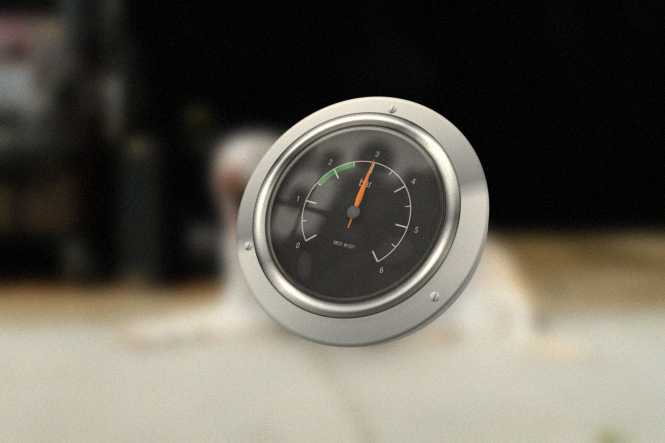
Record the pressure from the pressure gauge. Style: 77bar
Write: 3bar
